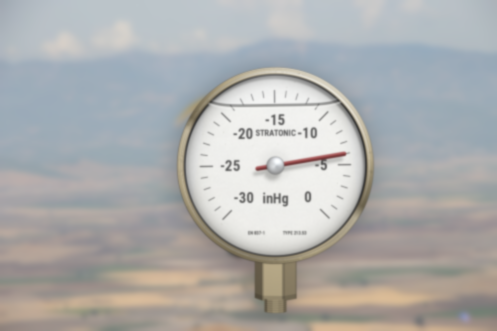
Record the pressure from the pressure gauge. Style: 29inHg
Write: -6inHg
